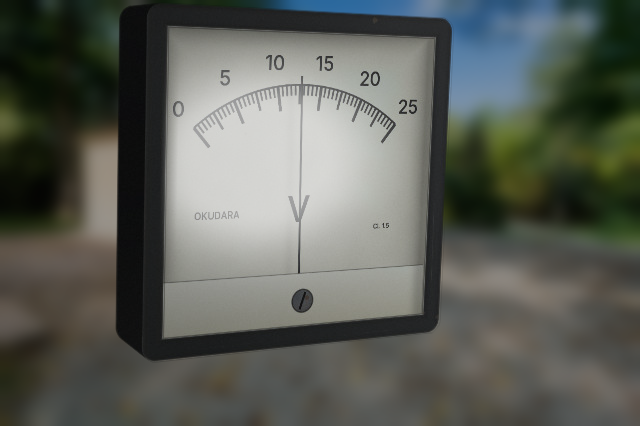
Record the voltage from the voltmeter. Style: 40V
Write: 12.5V
